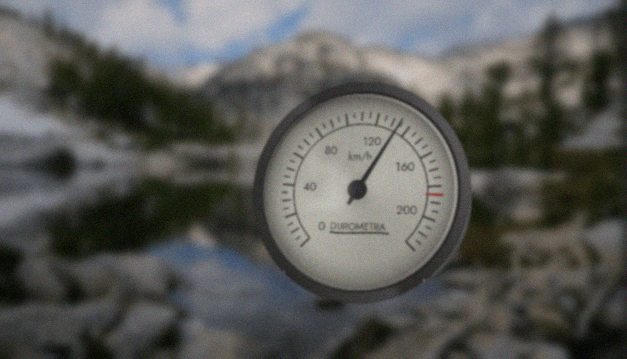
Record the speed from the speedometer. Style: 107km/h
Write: 135km/h
